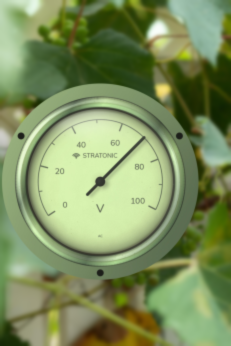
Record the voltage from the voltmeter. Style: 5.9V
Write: 70V
